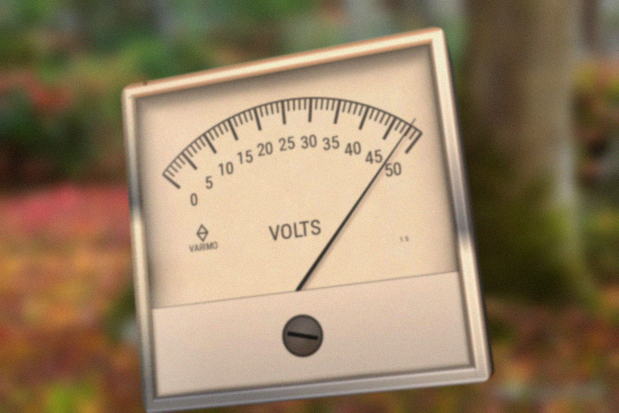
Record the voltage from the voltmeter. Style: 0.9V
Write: 48V
